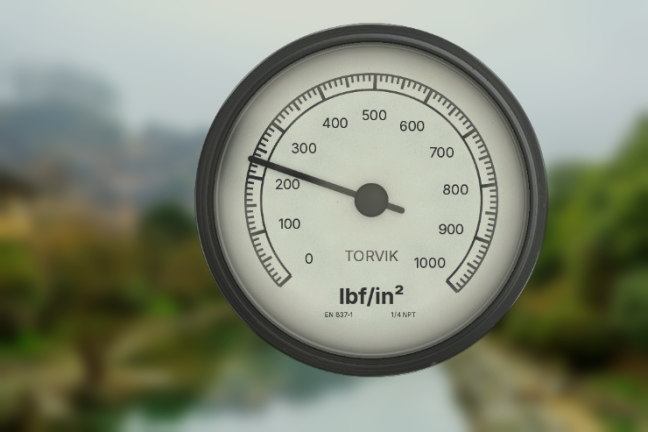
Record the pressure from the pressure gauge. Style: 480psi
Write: 230psi
